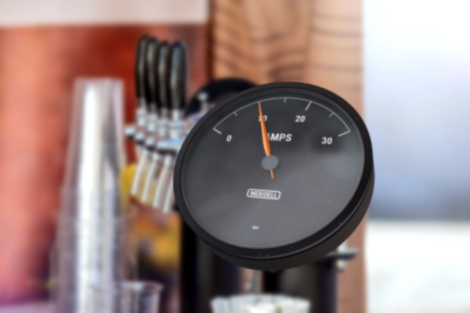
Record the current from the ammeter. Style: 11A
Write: 10A
